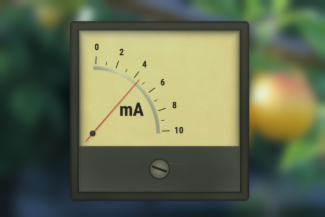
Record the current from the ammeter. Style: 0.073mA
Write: 4.5mA
